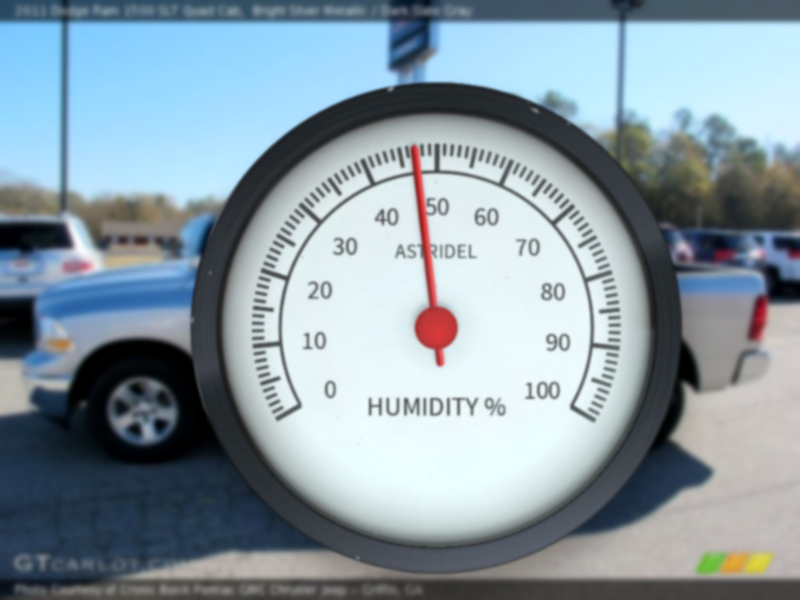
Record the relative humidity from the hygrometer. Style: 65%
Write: 47%
